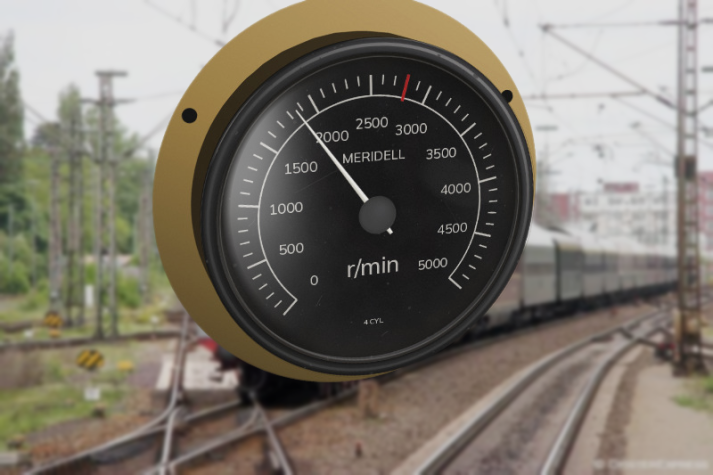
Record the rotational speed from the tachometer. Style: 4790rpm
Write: 1850rpm
